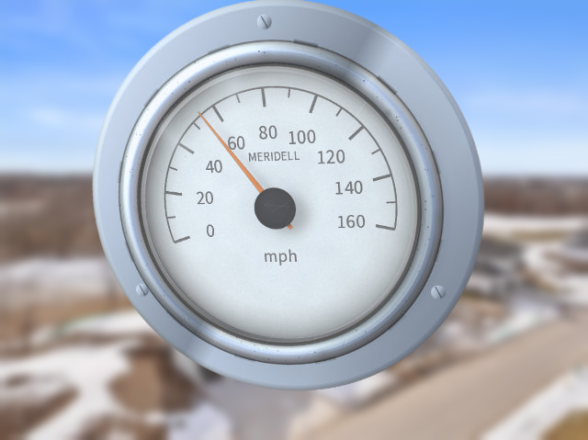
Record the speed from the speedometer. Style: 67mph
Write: 55mph
